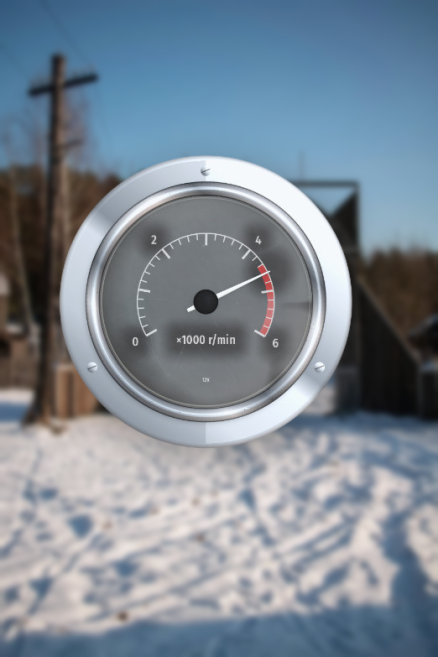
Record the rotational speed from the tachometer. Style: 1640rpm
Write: 4600rpm
